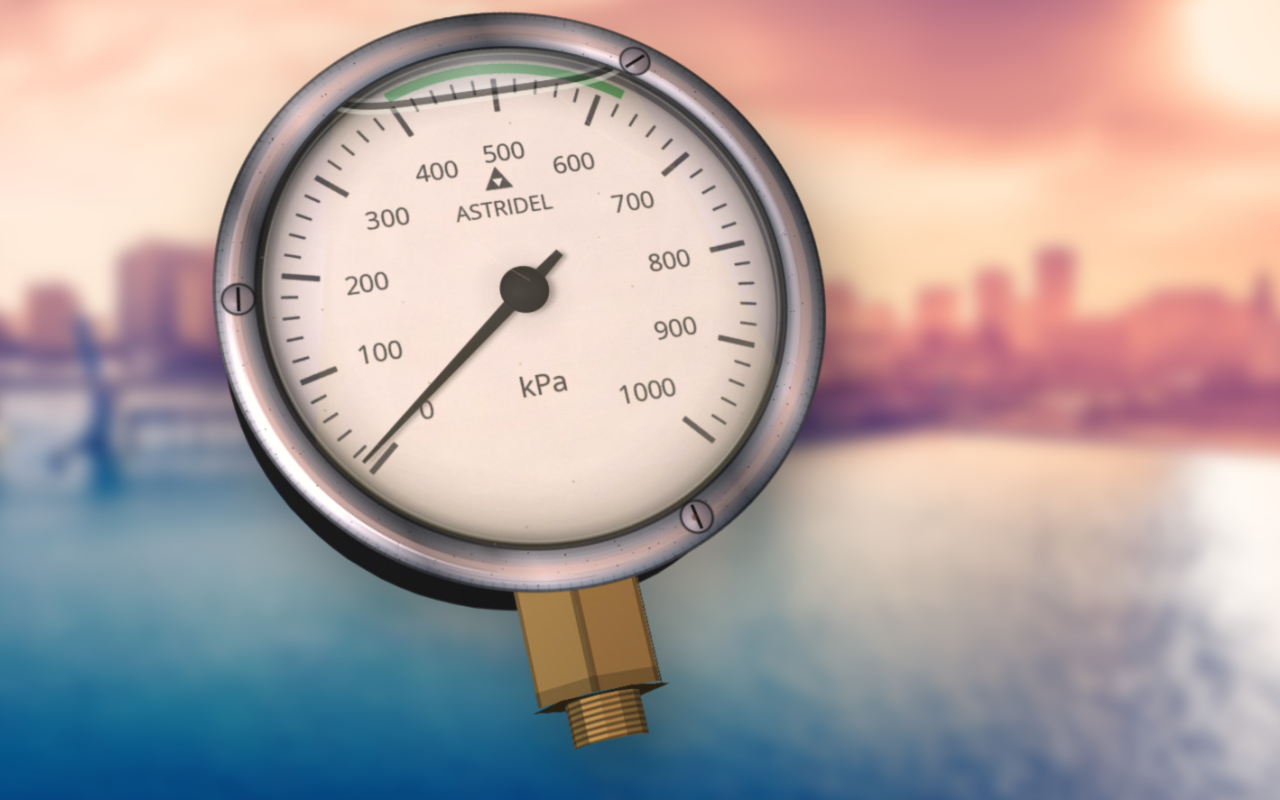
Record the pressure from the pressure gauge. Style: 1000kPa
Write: 10kPa
